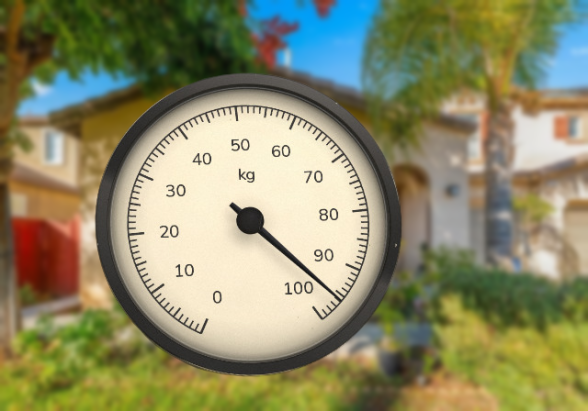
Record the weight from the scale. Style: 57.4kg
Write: 96kg
